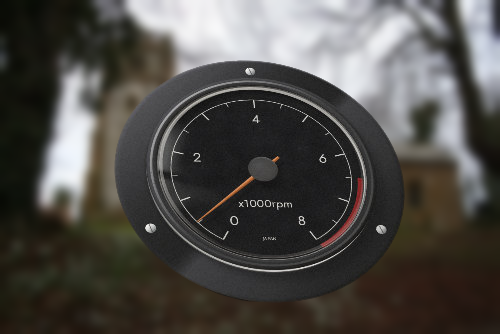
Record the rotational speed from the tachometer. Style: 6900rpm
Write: 500rpm
